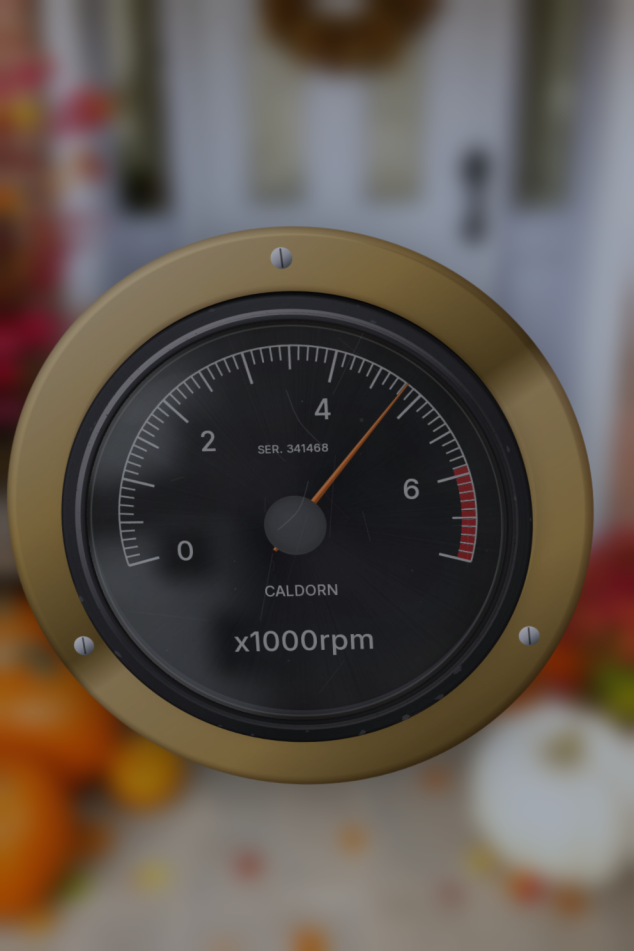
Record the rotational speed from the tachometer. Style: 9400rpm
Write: 4800rpm
